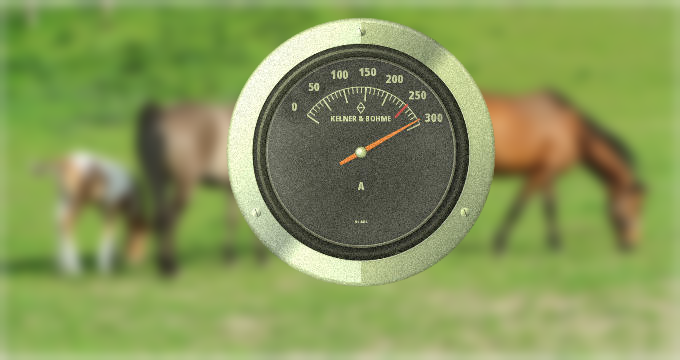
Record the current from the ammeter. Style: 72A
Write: 290A
